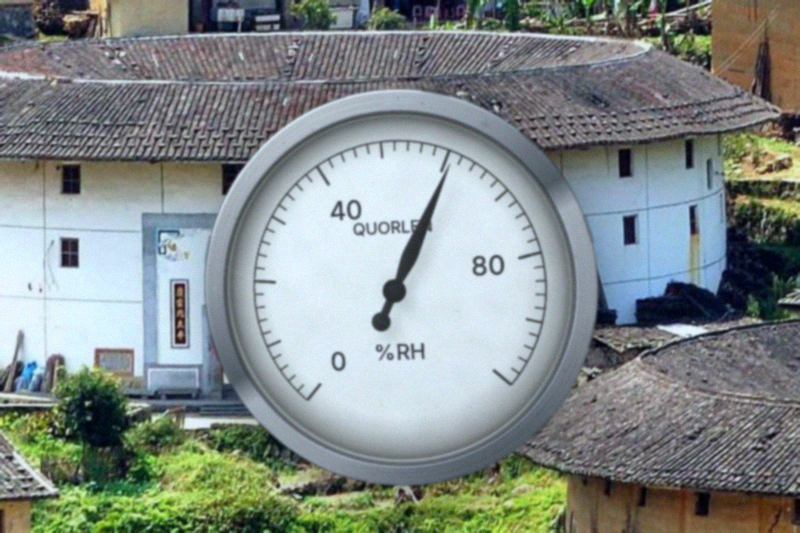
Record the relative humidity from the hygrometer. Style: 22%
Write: 61%
